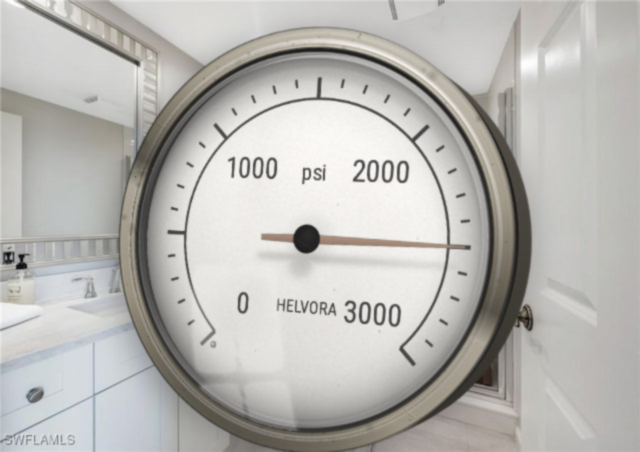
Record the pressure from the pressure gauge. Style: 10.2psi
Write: 2500psi
